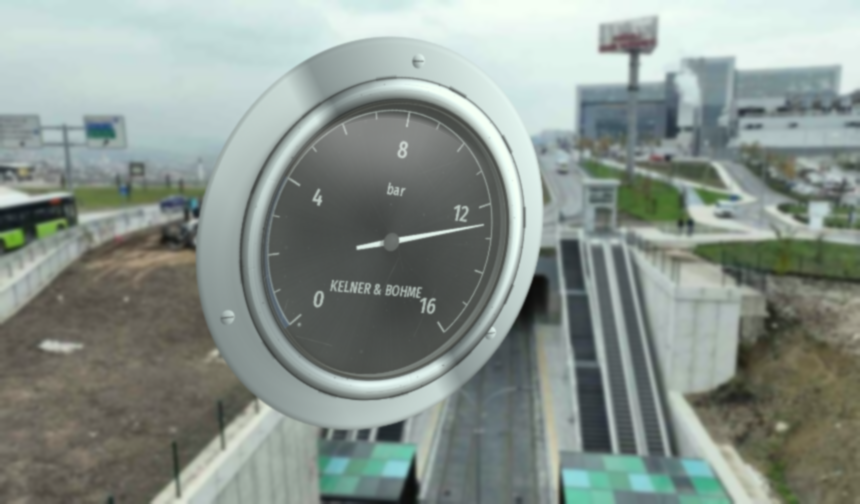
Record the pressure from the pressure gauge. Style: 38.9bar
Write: 12.5bar
